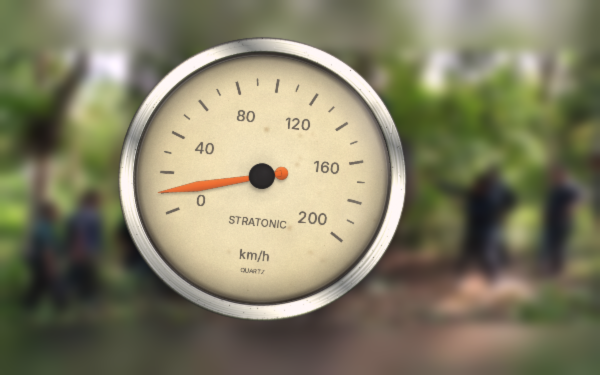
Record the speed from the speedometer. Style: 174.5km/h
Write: 10km/h
